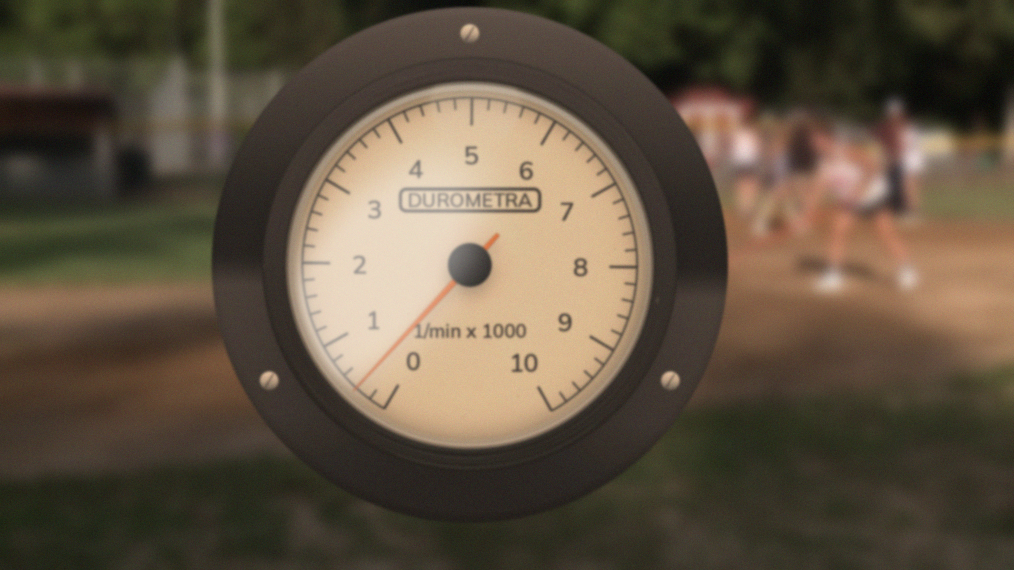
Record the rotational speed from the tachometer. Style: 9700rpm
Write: 400rpm
